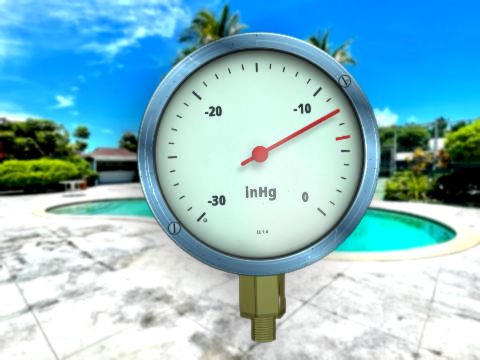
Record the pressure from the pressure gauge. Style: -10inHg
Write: -8inHg
